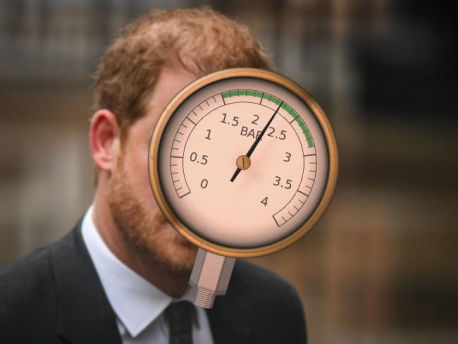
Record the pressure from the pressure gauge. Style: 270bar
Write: 2.25bar
